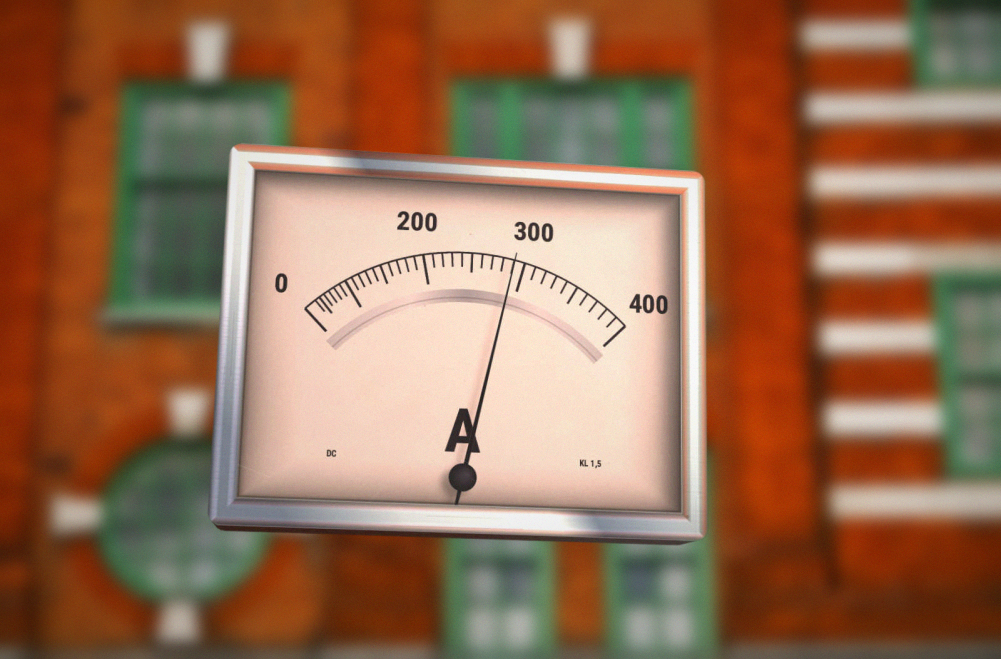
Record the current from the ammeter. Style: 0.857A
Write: 290A
